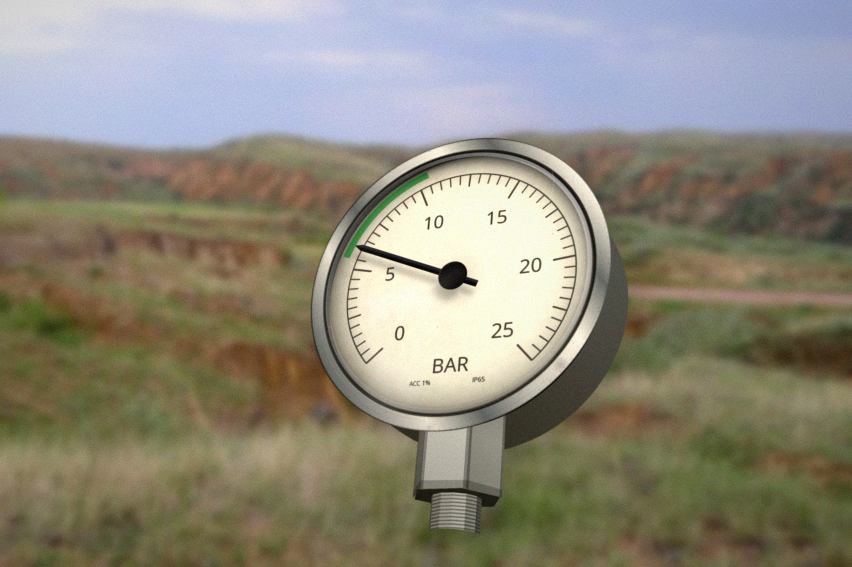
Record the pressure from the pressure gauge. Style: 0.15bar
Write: 6bar
